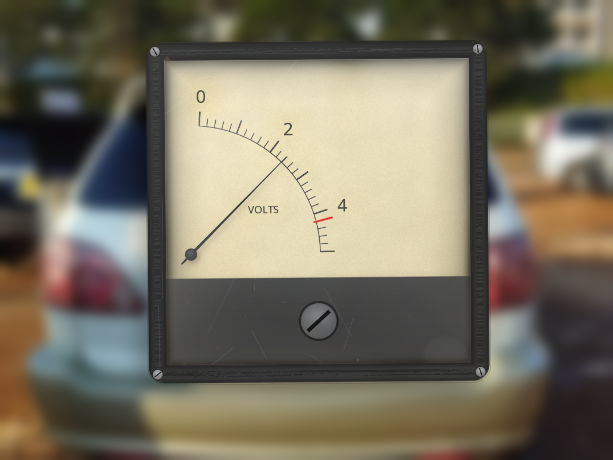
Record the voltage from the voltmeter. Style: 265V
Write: 2.4V
